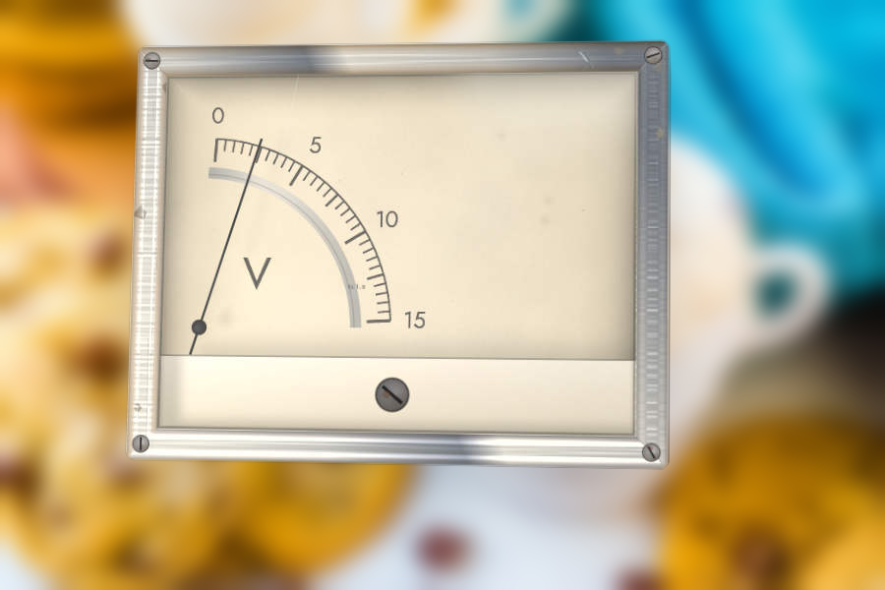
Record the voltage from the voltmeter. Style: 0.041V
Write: 2.5V
